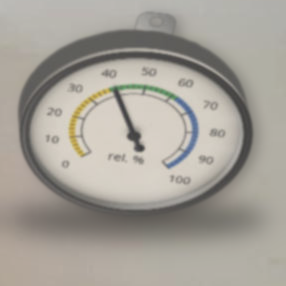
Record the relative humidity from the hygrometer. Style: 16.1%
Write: 40%
